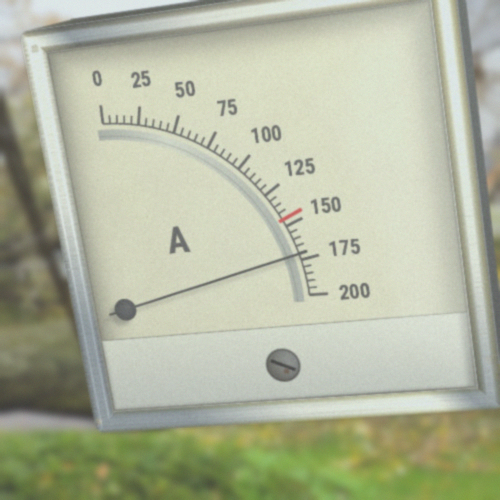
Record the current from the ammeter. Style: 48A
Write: 170A
